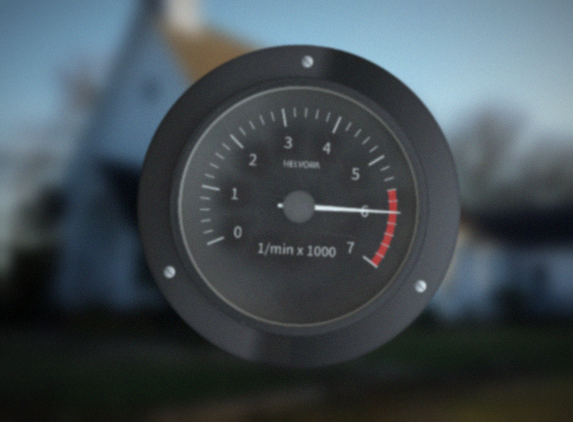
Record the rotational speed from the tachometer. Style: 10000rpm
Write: 6000rpm
